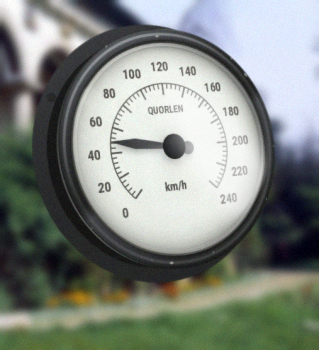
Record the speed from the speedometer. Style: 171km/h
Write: 48km/h
